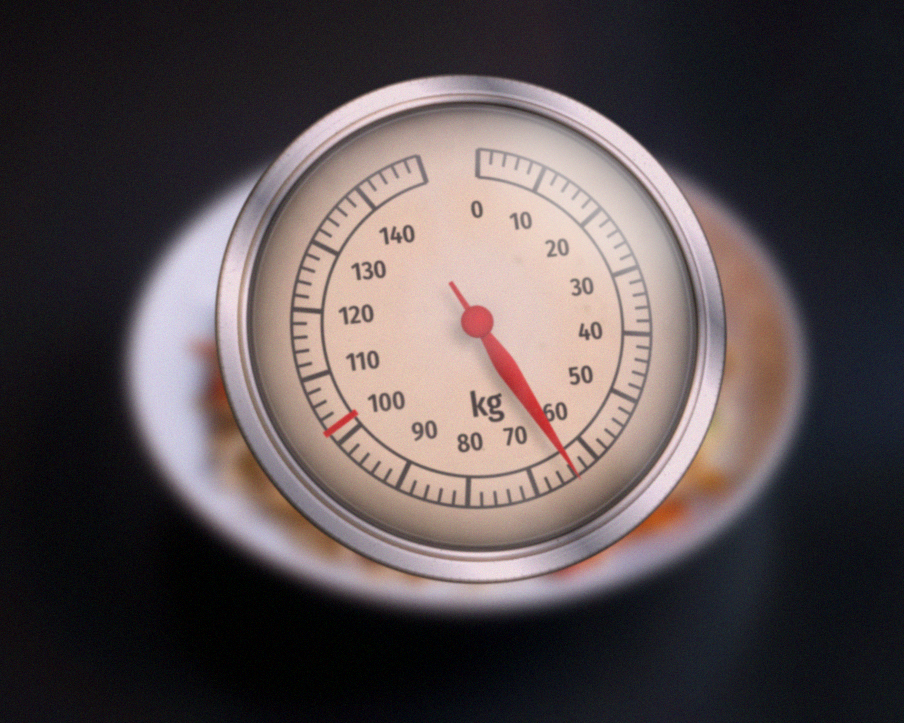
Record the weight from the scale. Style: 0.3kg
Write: 64kg
